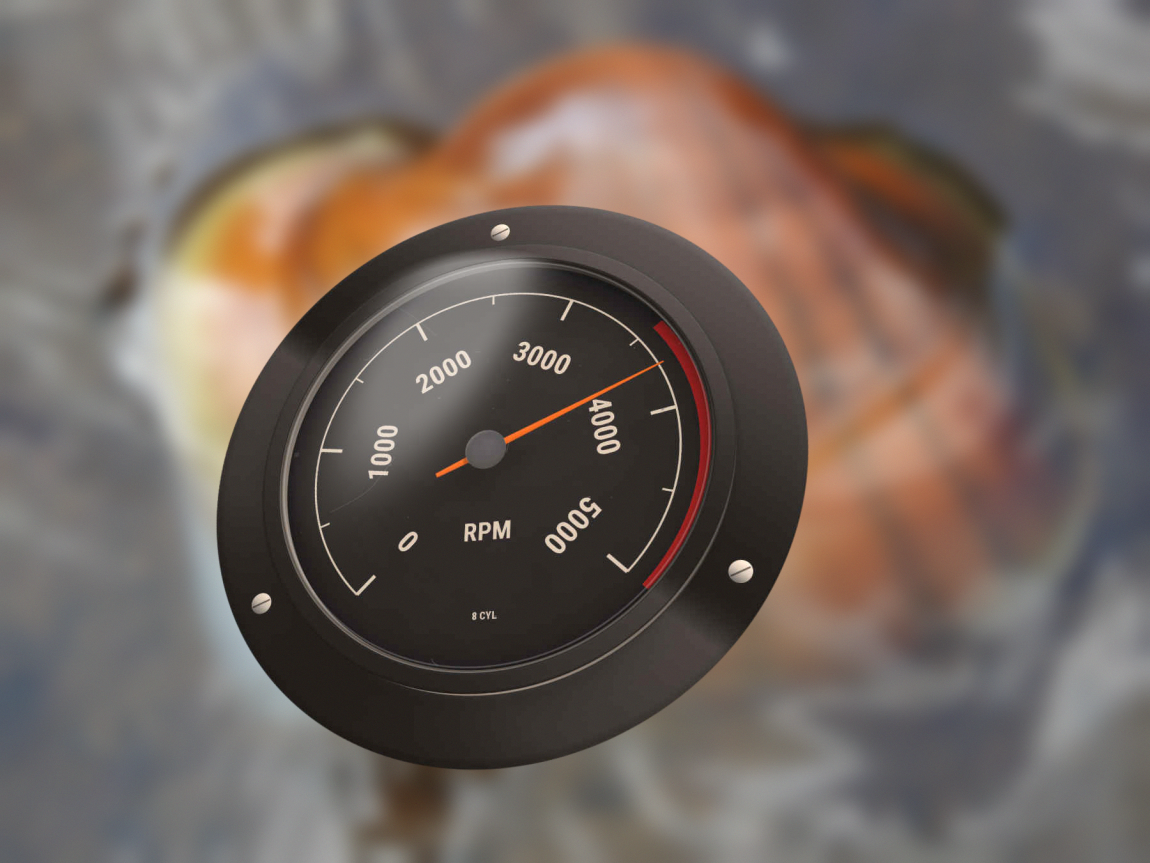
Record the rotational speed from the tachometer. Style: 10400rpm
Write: 3750rpm
